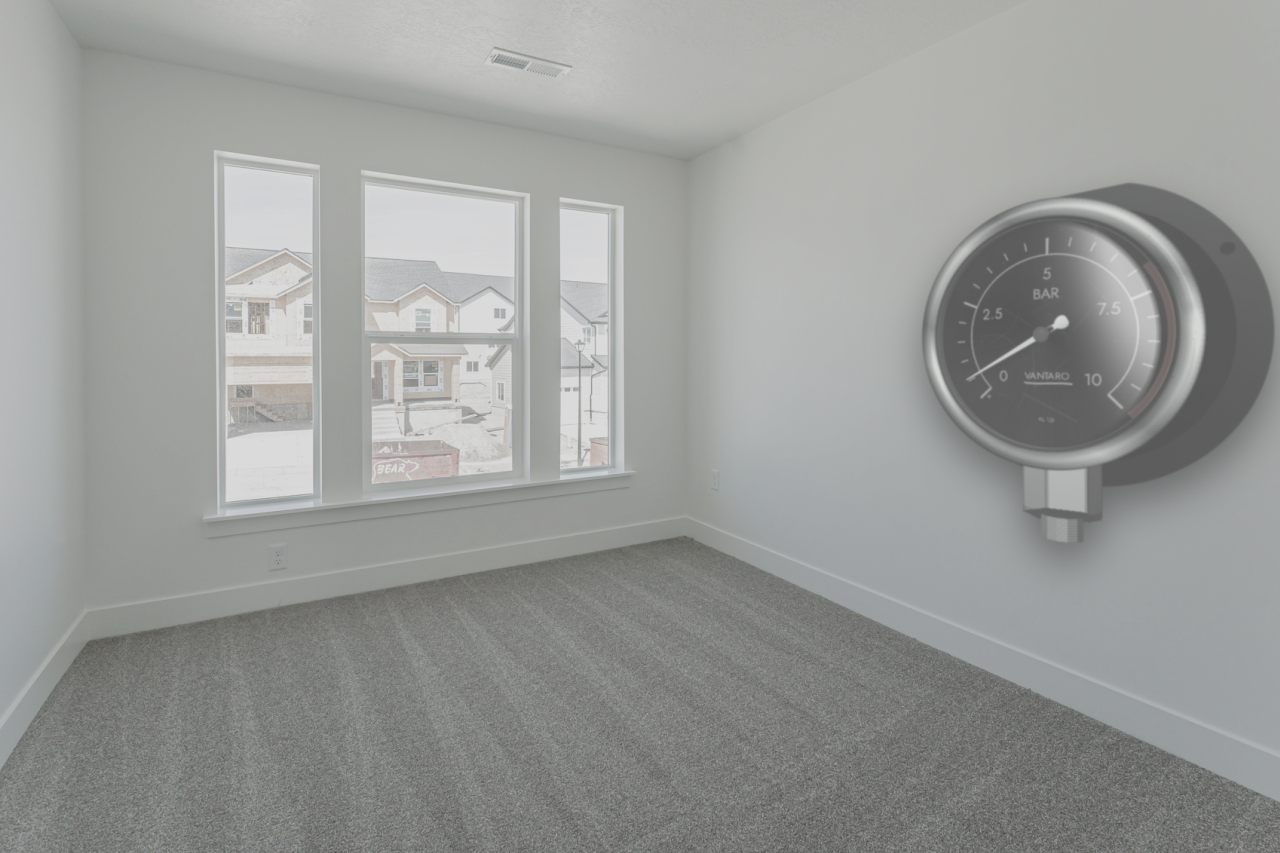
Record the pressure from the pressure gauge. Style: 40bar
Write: 0.5bar
